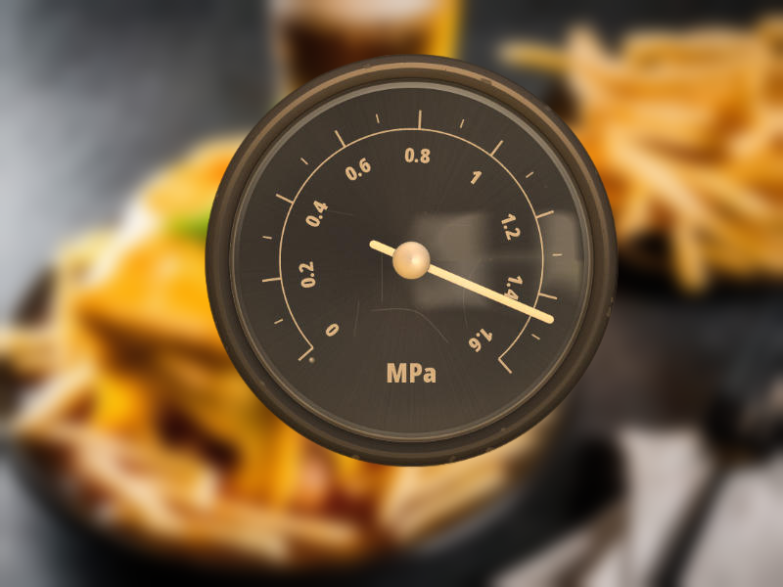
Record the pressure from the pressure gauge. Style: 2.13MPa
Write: 1.45MPa
